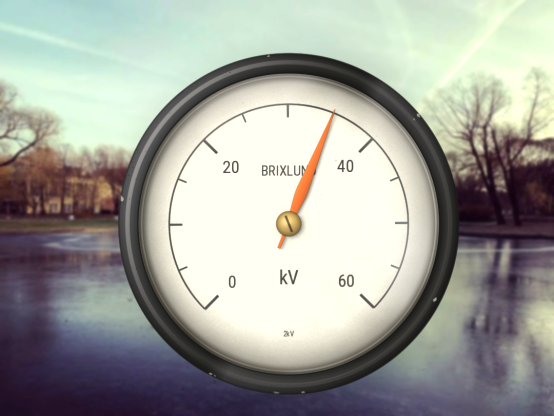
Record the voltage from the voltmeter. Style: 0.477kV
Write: 35kV
